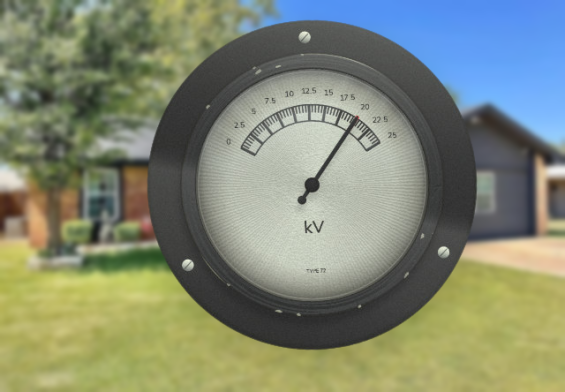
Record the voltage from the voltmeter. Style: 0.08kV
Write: 20kV
